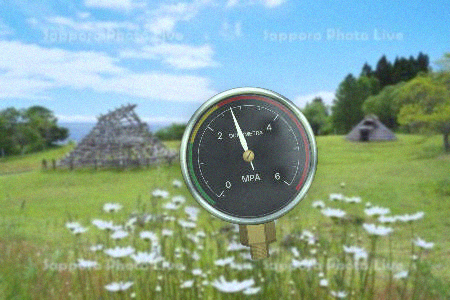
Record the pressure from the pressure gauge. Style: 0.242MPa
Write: 2.75MPa
